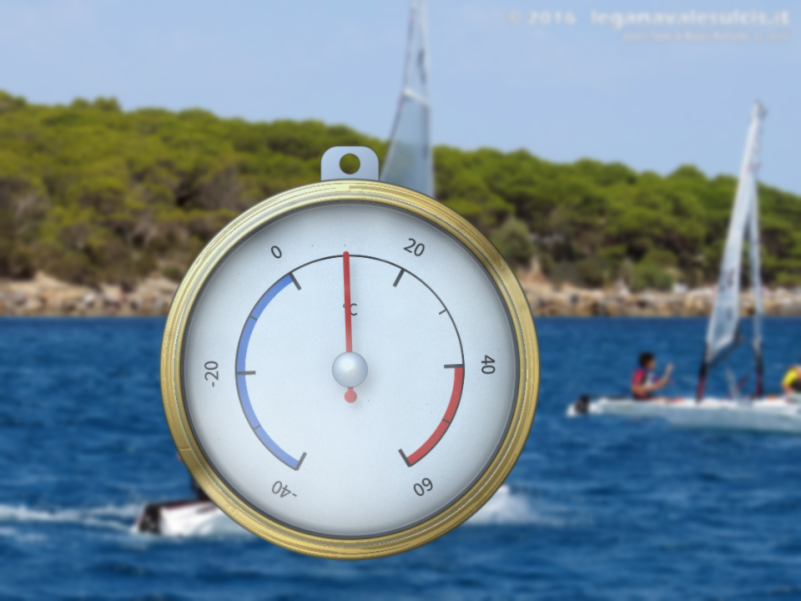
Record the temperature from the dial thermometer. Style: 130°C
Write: 10°C
